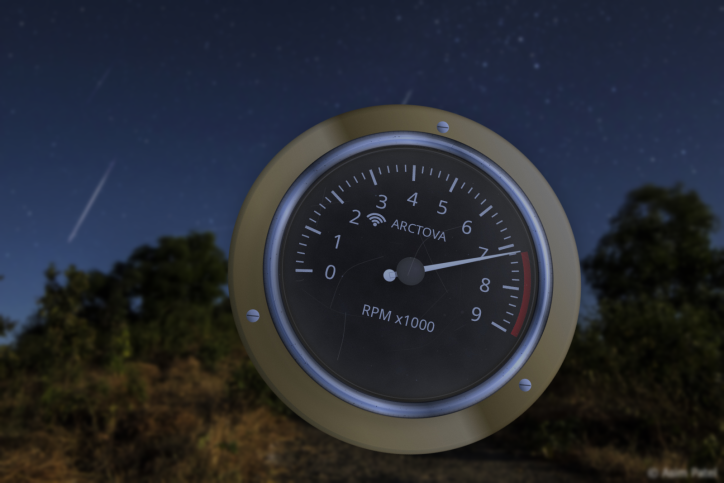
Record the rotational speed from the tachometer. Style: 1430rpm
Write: 7200rpm
